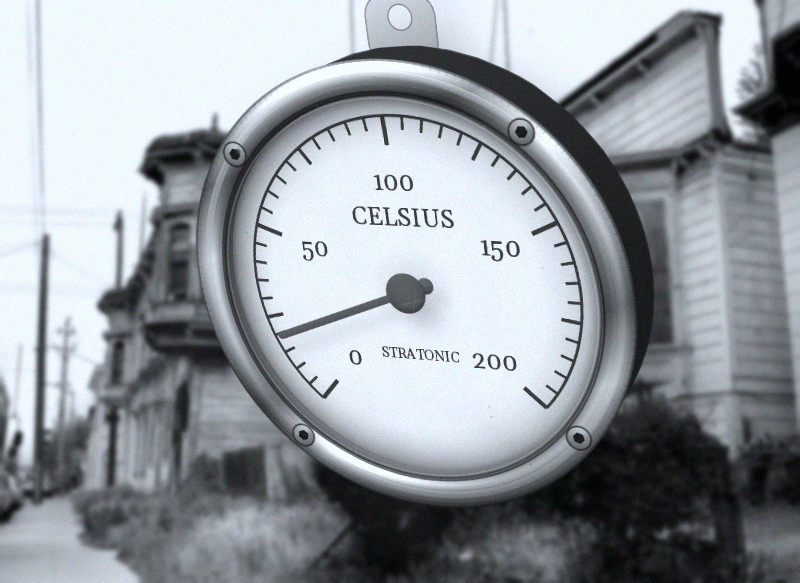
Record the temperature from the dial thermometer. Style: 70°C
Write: 20°C
